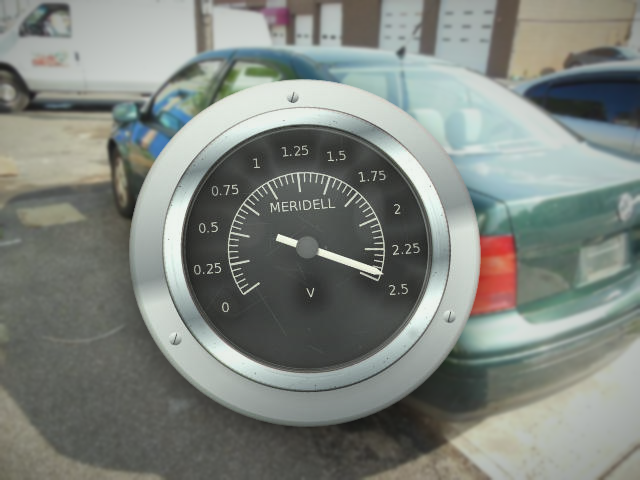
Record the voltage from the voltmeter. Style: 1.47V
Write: 2.45V
